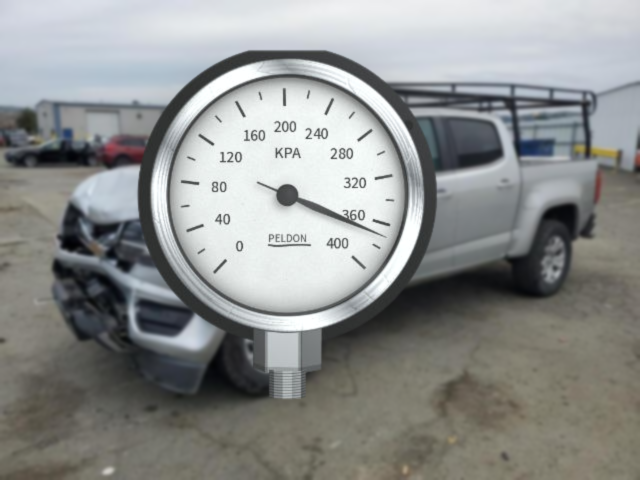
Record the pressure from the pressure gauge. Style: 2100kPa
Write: 370kPa
